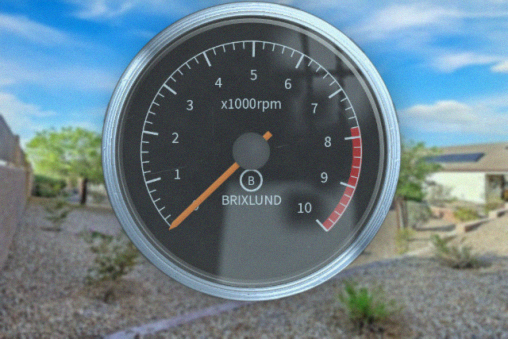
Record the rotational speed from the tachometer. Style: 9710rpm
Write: 0rpm
